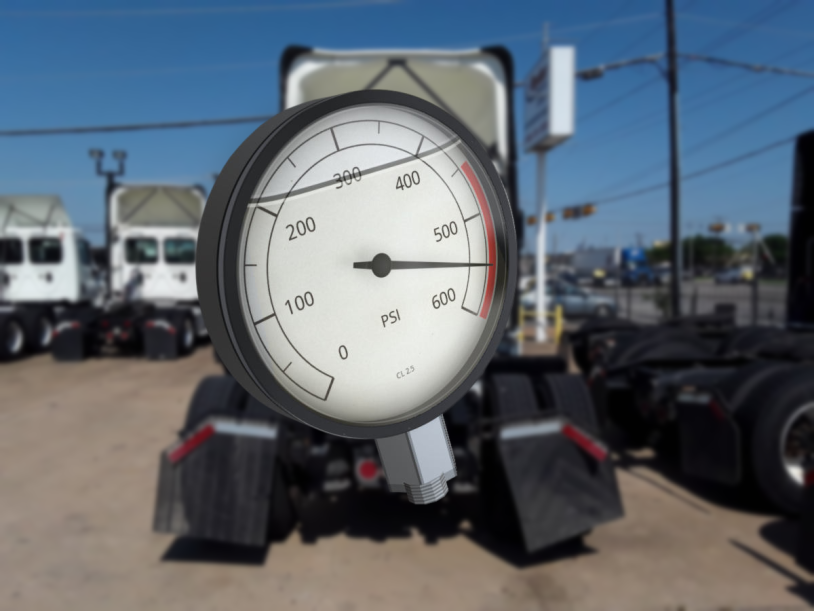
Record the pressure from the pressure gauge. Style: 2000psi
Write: 550psi
